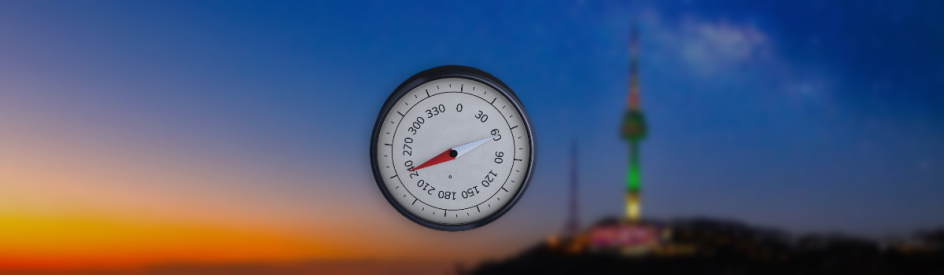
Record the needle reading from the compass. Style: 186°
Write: 240°
